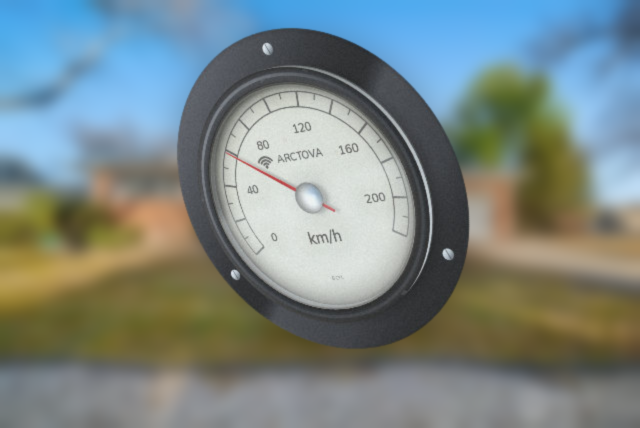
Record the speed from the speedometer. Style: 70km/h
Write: 60km/h
